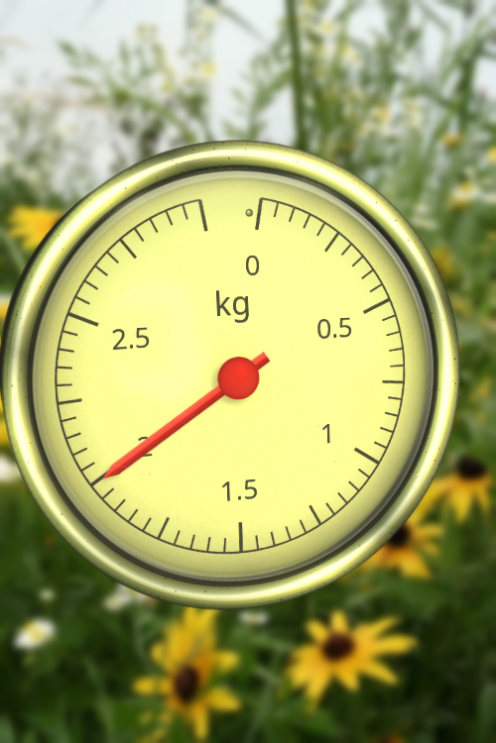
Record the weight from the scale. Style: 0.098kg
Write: 2kg
